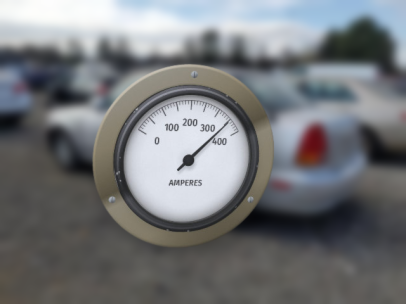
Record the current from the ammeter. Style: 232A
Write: 350A
